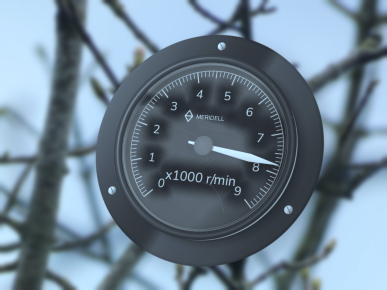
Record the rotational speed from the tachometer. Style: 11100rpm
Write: 7800rpm
